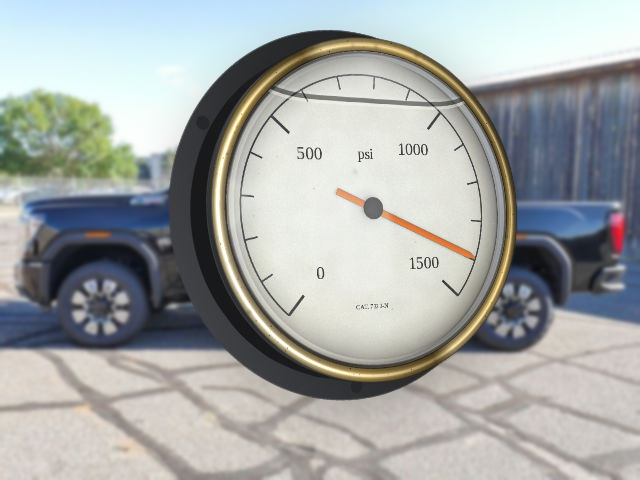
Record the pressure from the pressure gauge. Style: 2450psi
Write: 1400psi
